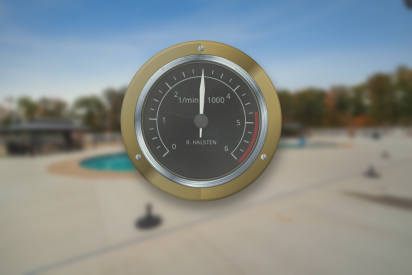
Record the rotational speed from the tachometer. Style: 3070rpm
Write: 3000rpm
